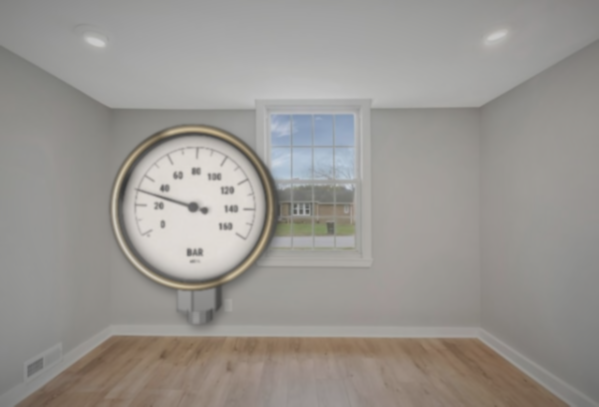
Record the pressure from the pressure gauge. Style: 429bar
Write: 30bar
